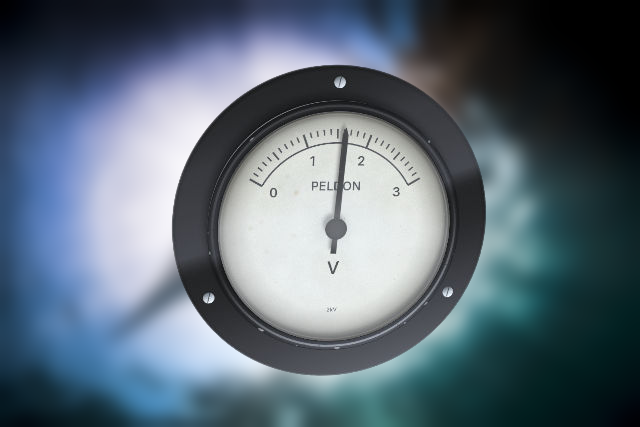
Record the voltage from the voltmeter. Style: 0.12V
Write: 1.6V
